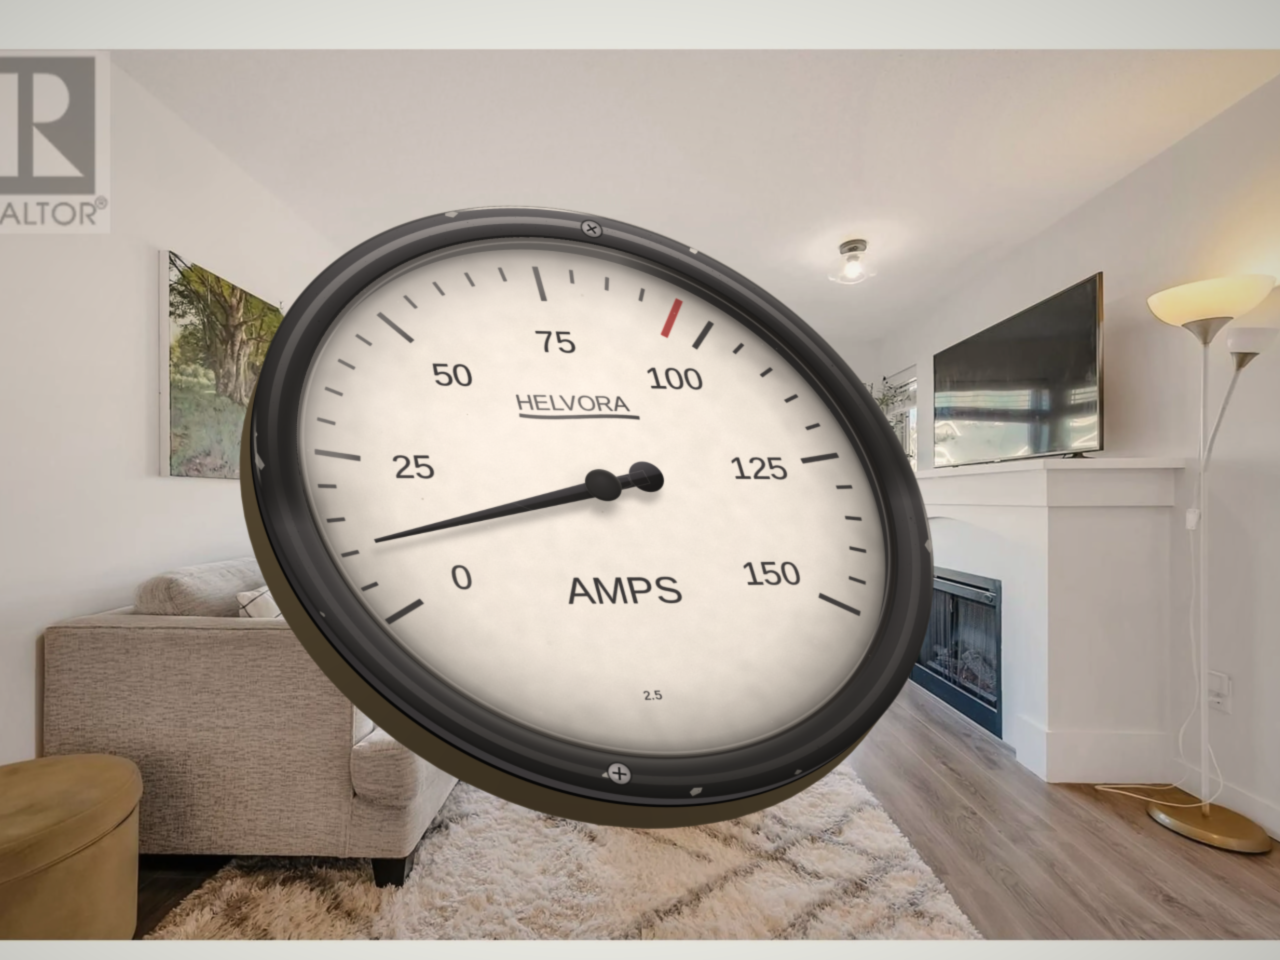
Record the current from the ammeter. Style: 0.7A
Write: 10A
